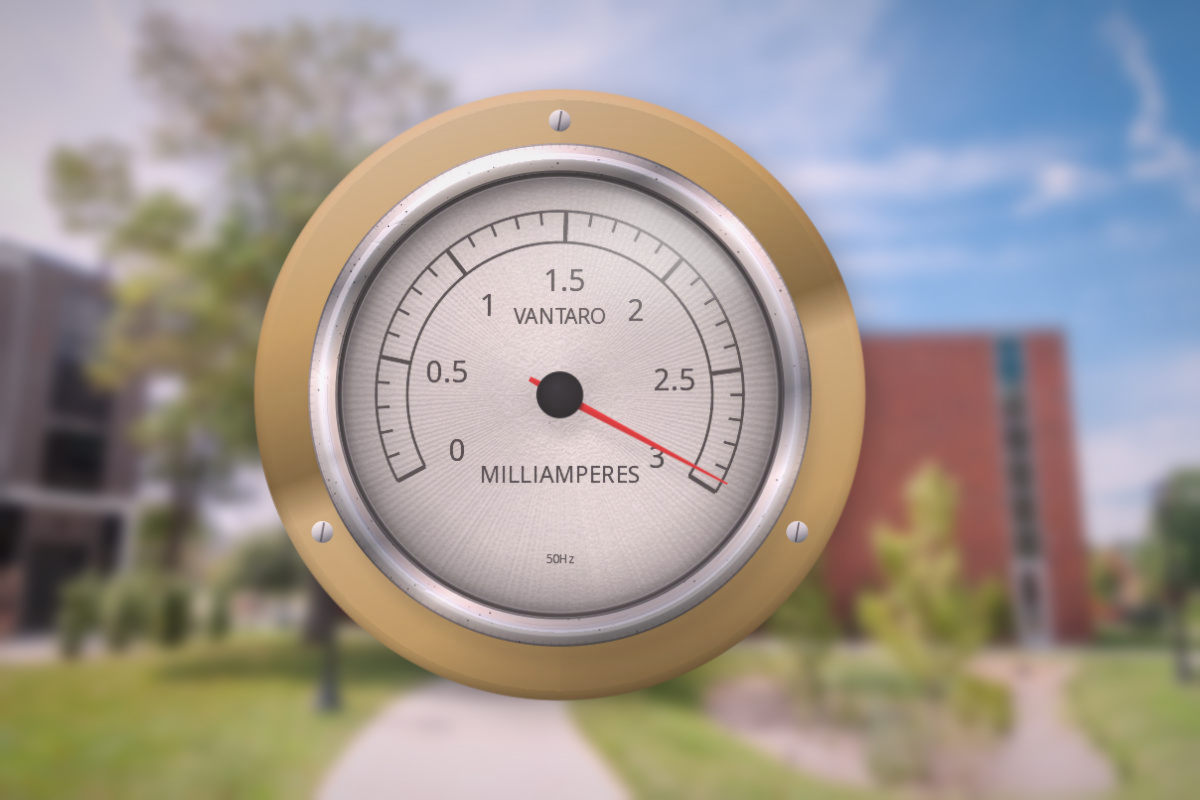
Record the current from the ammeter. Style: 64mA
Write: 2.95mA
